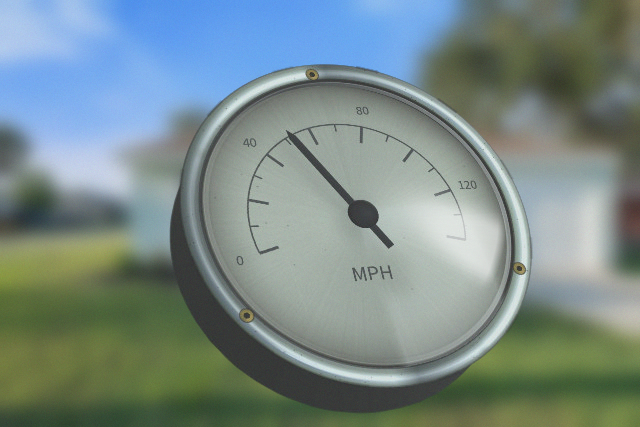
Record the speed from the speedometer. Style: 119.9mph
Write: 50mph
